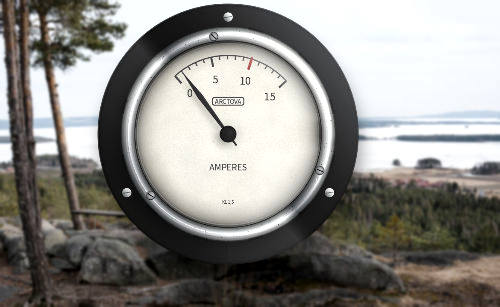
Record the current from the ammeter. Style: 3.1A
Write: 1A
